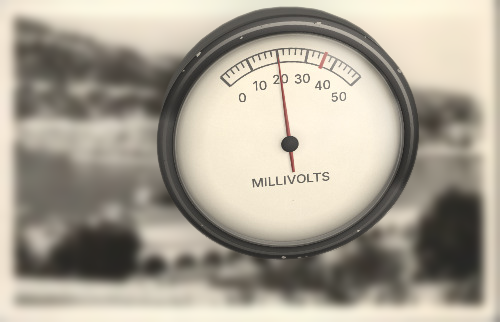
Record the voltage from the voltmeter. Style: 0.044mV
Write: 20mV
